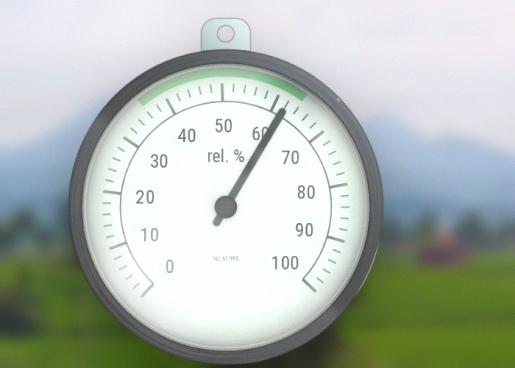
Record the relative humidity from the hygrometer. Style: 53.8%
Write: 62%
